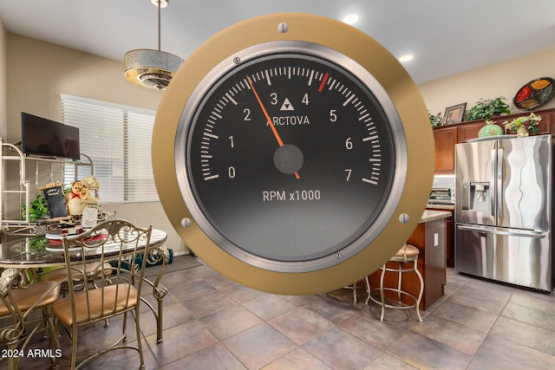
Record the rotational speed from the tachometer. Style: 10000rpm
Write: 2600rpm
